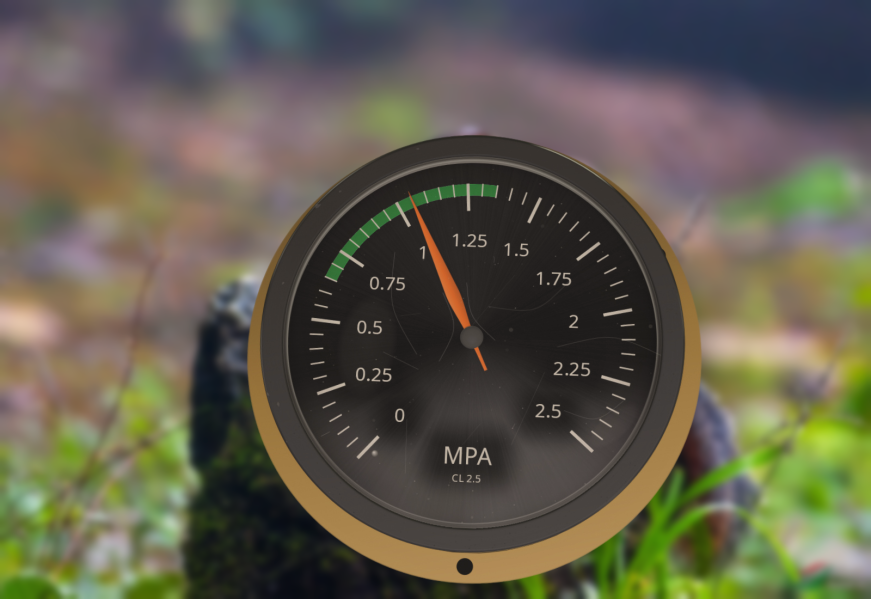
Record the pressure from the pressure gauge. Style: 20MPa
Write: 1.05MPa
